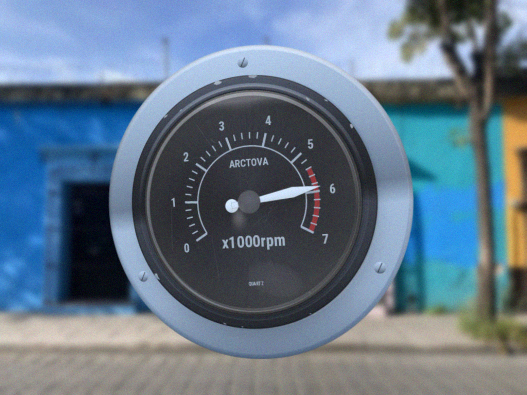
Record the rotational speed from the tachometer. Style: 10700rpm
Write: 5900rpm
